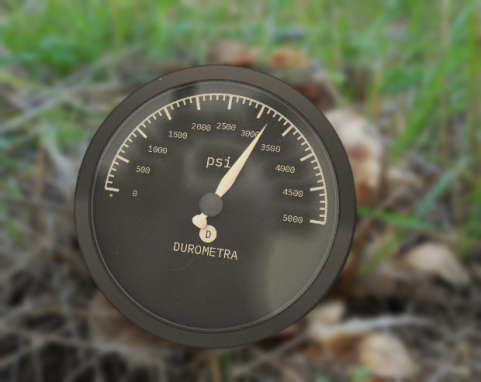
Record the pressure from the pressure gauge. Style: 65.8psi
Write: 3200psi
